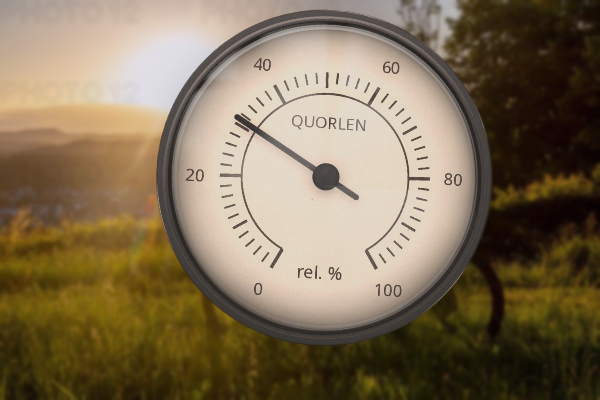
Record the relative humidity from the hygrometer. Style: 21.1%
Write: 31%
